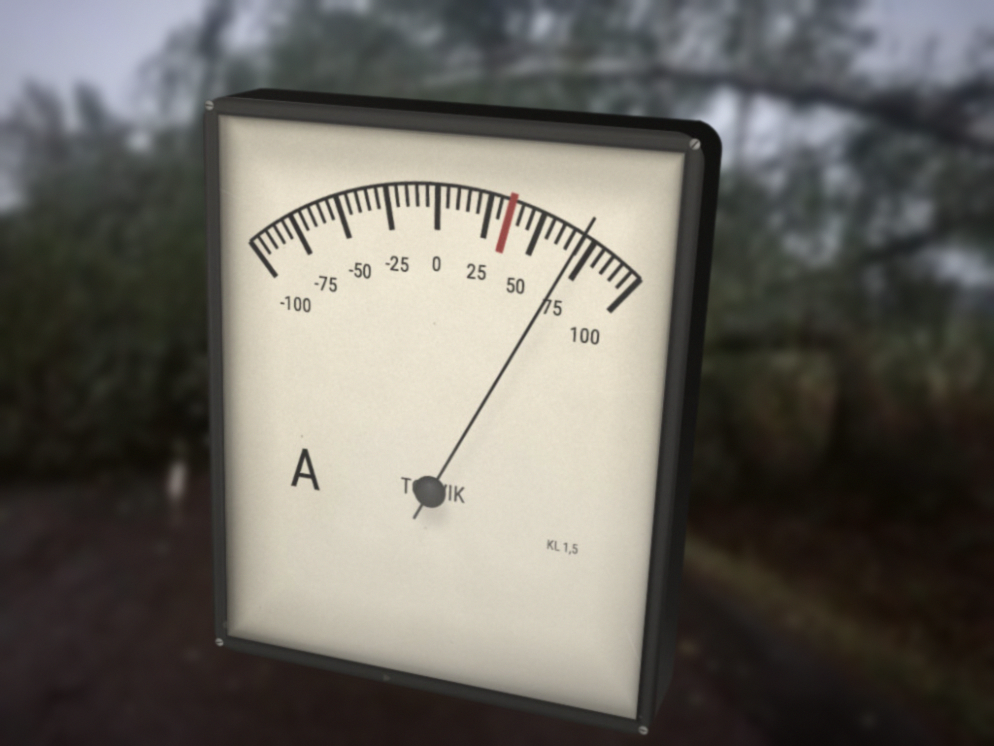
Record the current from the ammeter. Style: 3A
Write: 70A
